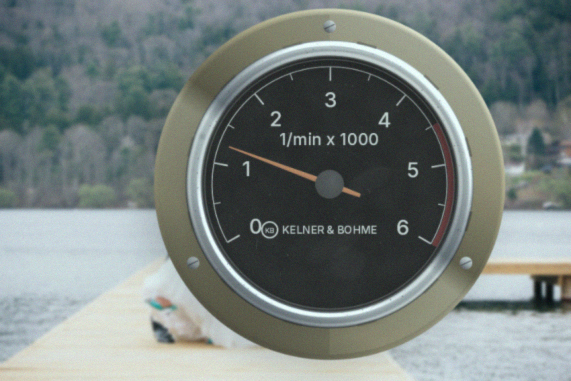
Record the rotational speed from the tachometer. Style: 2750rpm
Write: 1250rpm
